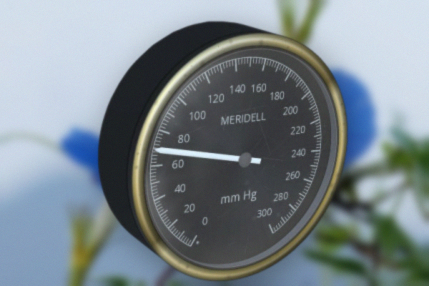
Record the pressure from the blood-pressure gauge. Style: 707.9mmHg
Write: 70mmHg
